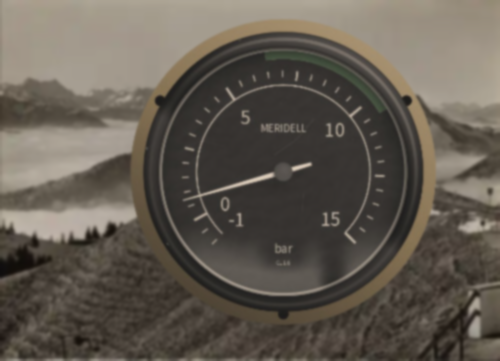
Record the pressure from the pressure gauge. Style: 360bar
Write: 0.75bar
